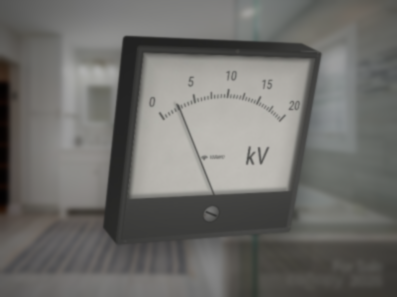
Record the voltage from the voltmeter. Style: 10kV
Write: 2.5kV
